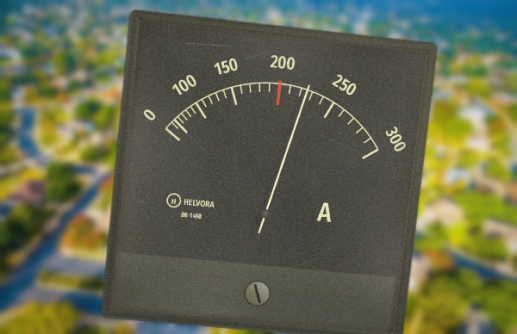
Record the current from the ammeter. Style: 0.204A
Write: 225A
